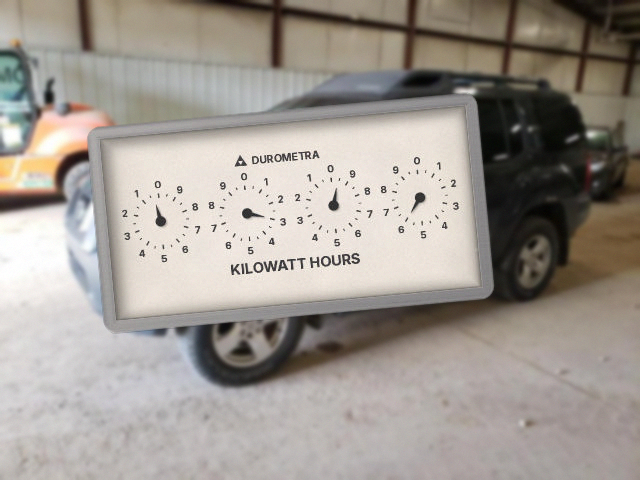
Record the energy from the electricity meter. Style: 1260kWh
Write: 296kWh
